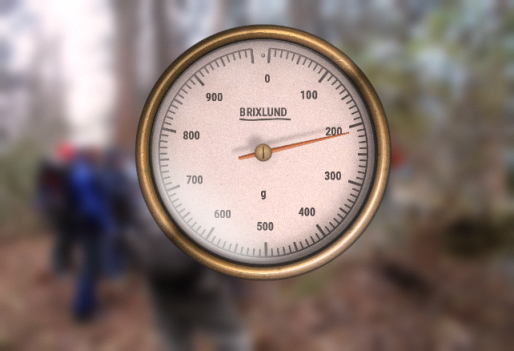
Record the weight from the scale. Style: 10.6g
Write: 210g
